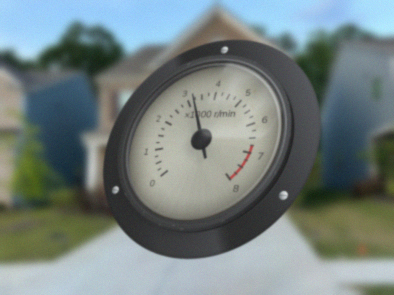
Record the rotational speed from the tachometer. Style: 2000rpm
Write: 3250rpm
